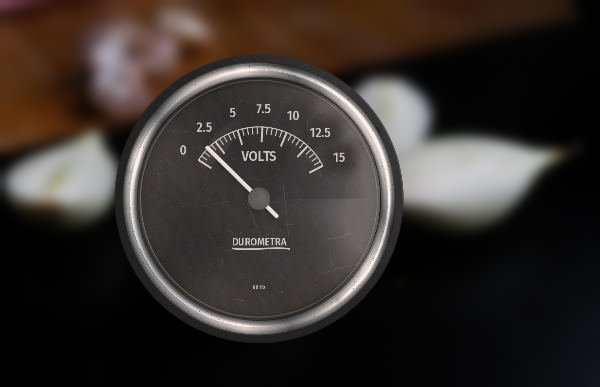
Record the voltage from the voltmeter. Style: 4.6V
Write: 1.5V
